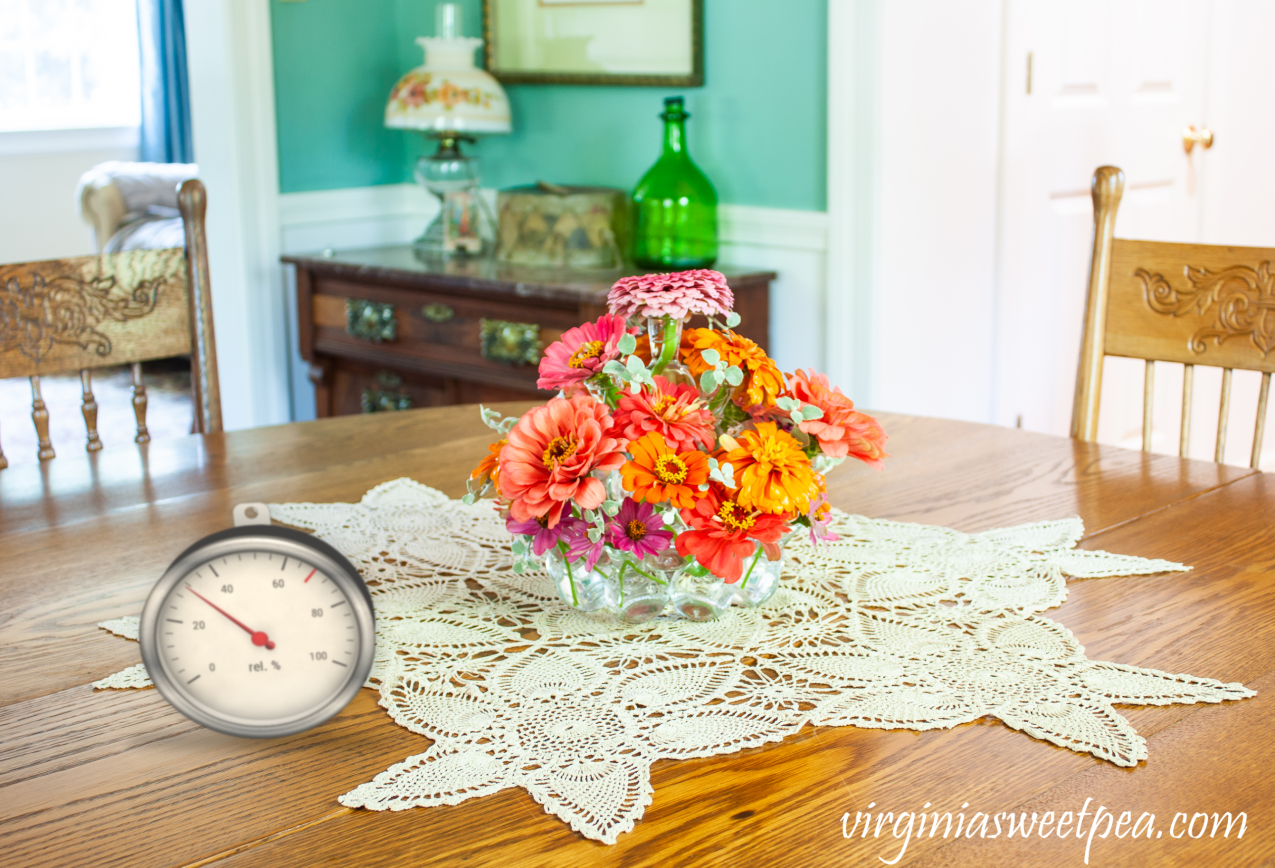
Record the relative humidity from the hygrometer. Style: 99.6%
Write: 32%
